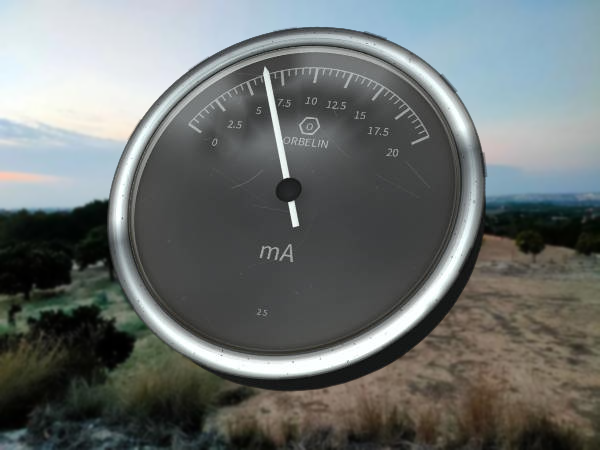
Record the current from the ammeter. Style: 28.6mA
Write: 6.5mA
